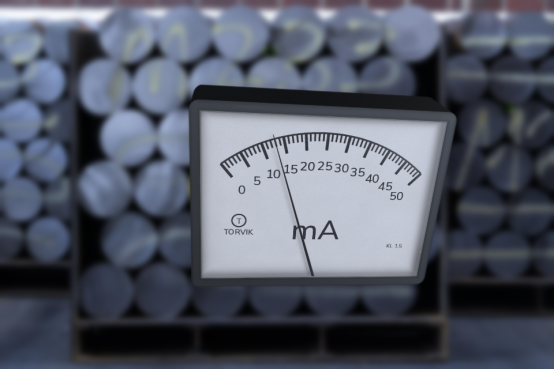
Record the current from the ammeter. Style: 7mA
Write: 13mA
